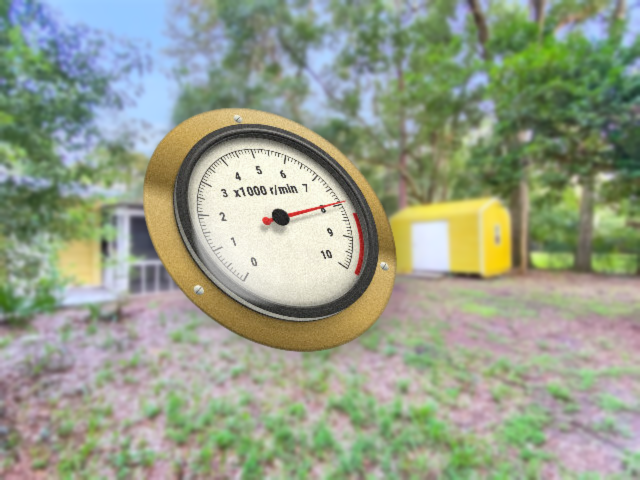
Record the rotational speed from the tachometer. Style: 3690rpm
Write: 8000rpm
